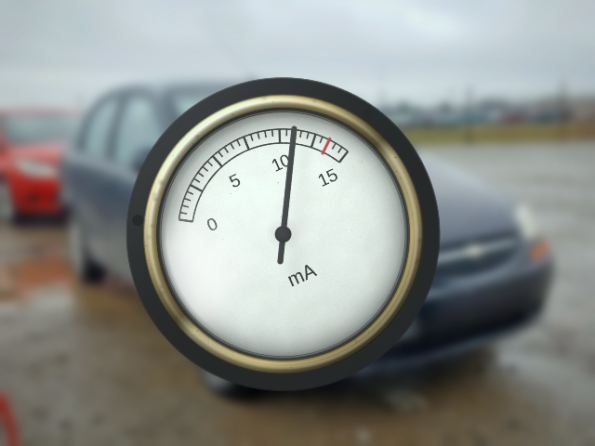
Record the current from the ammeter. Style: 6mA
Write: 11mA
